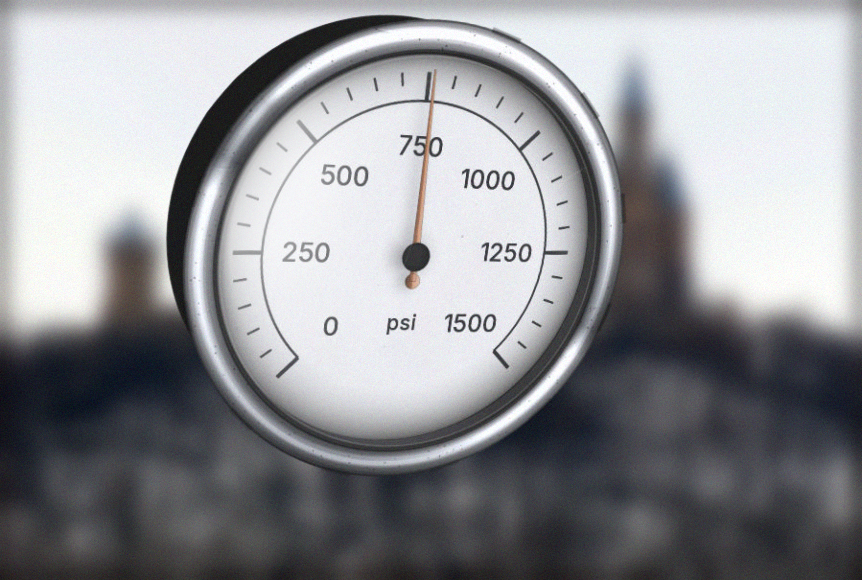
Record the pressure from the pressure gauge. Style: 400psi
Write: 750psi
